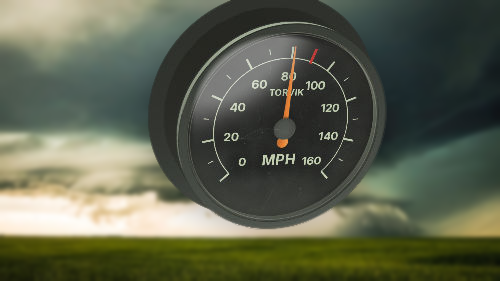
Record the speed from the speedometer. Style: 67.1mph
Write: 80mph
